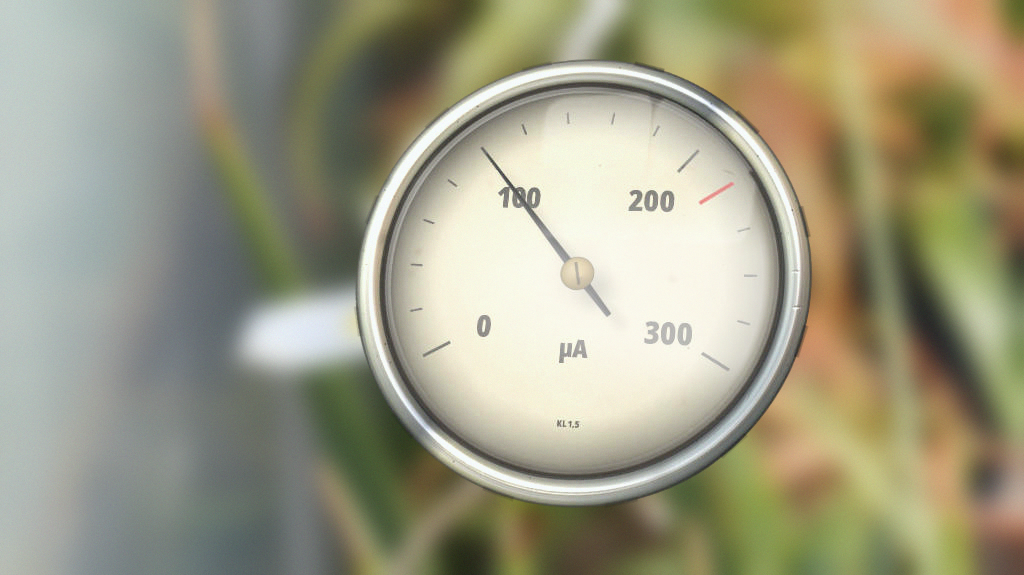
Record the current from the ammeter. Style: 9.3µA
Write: 100µA
